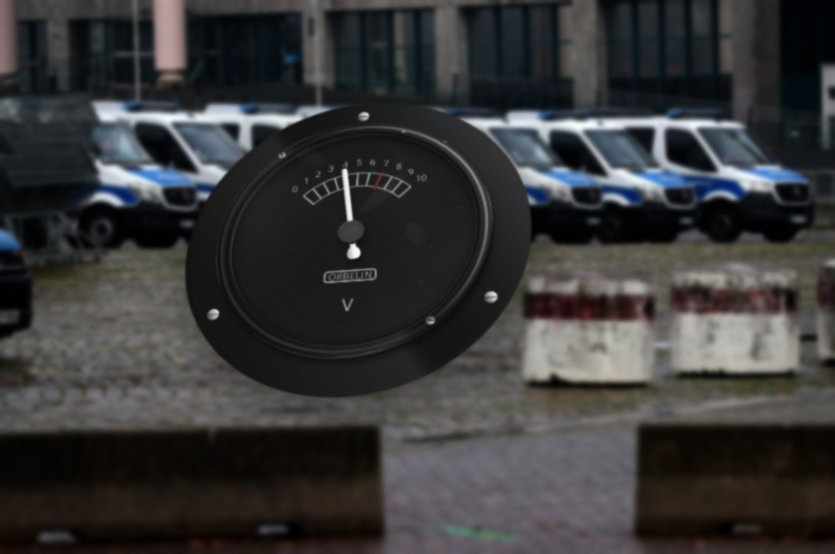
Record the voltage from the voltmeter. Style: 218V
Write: 4V
